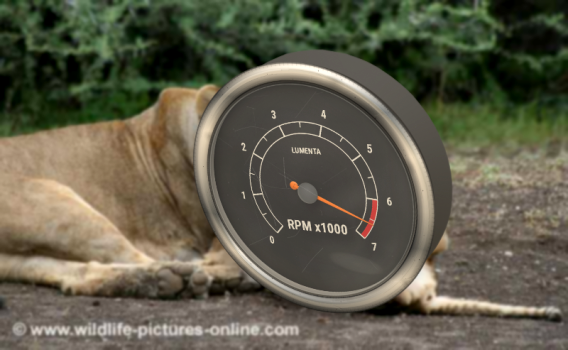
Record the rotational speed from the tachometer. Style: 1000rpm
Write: 6500rpm
